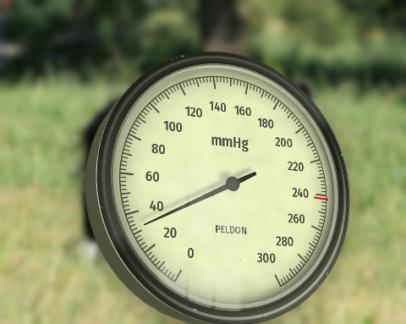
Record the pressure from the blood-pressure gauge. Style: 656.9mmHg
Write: 32mmHg
